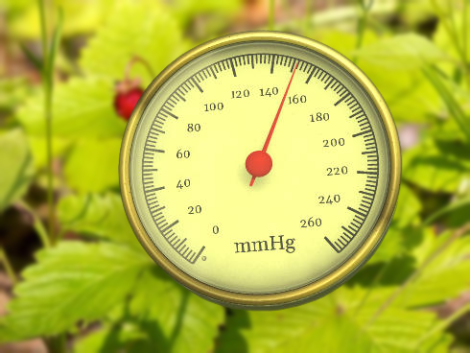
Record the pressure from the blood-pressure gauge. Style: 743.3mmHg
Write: 152mmHg
